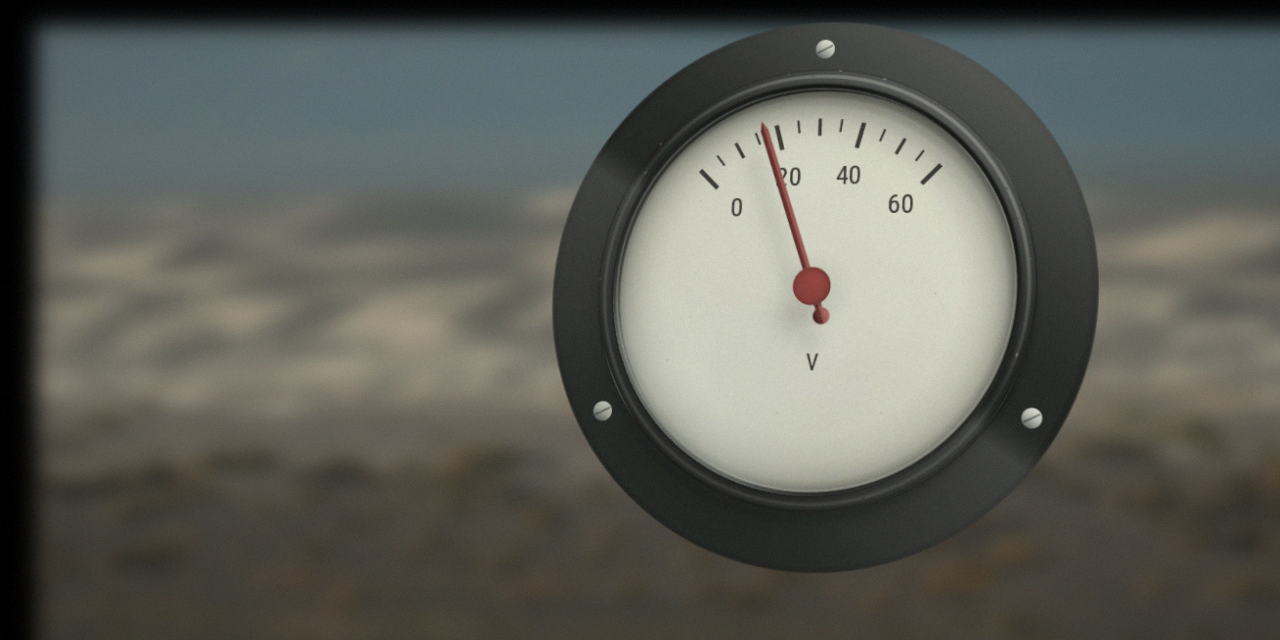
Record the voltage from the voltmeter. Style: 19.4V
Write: 17.5V
